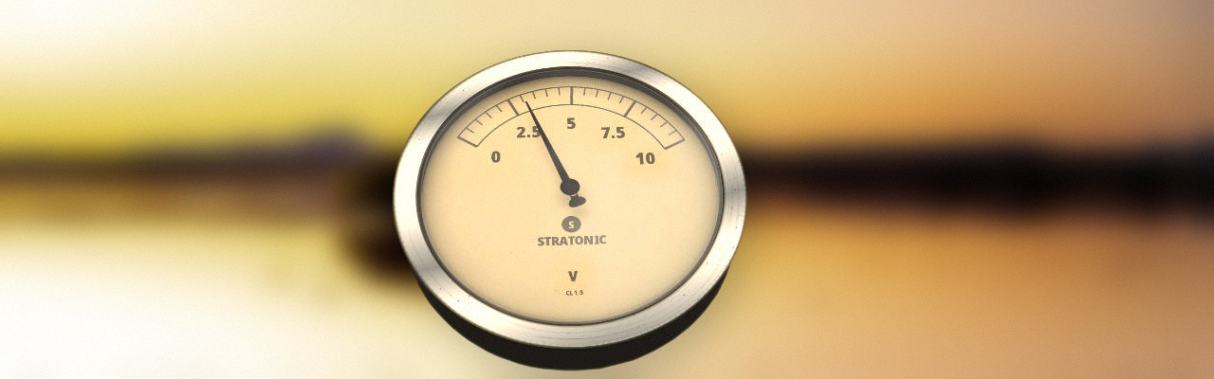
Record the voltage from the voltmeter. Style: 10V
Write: 3V
